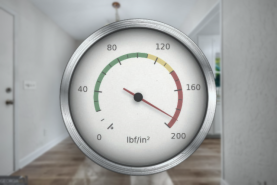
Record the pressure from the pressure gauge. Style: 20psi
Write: 190psi
